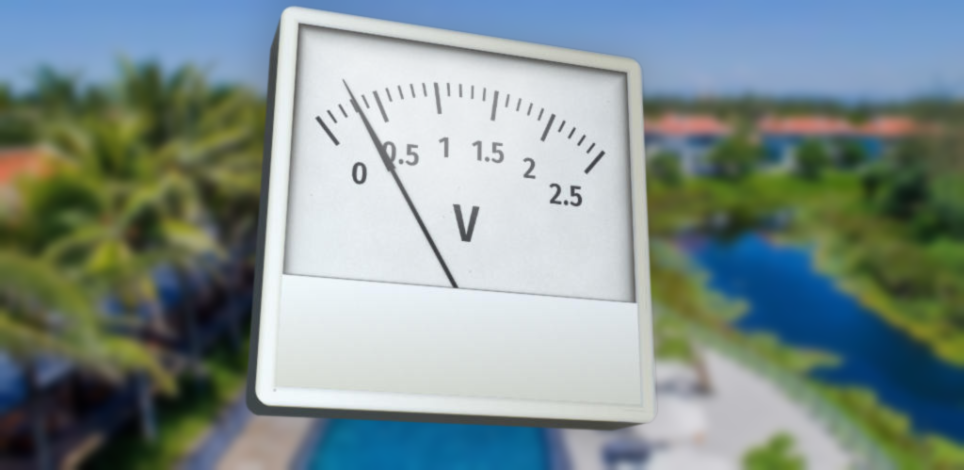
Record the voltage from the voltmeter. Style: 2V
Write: 0.3V
